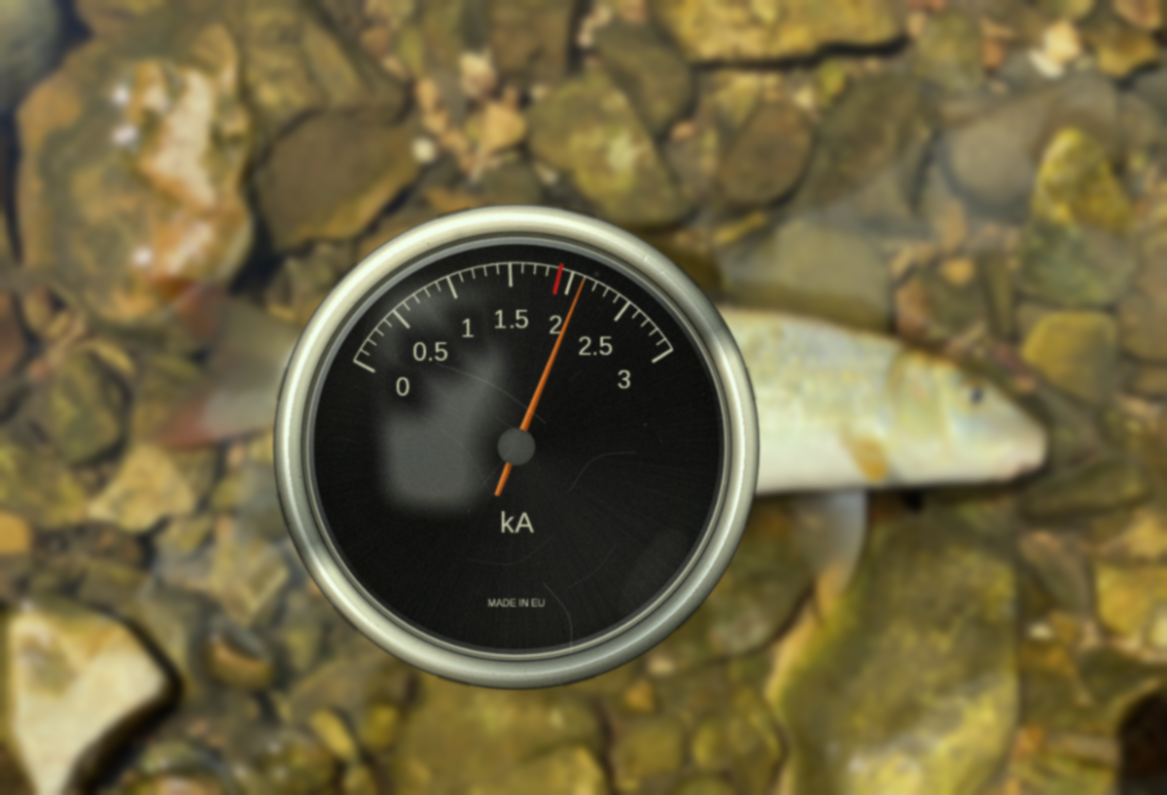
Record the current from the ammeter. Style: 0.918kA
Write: 2.1kA
